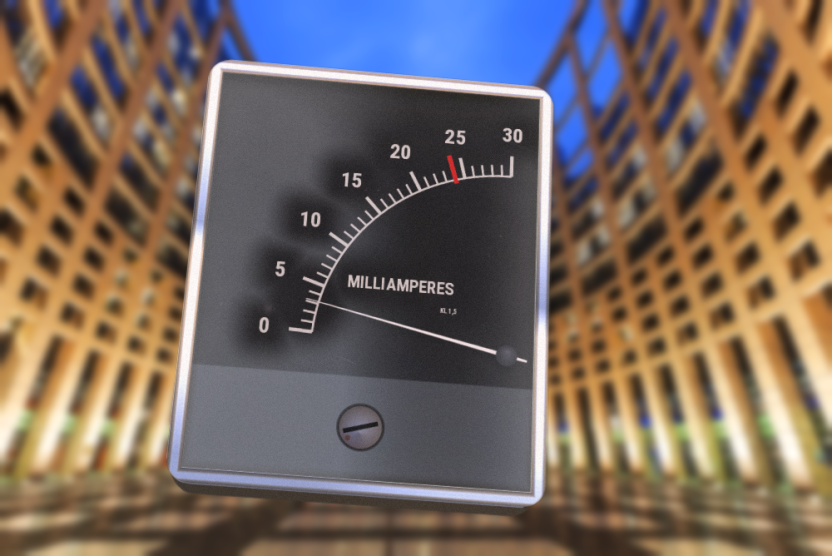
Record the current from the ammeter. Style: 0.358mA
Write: 3mA
